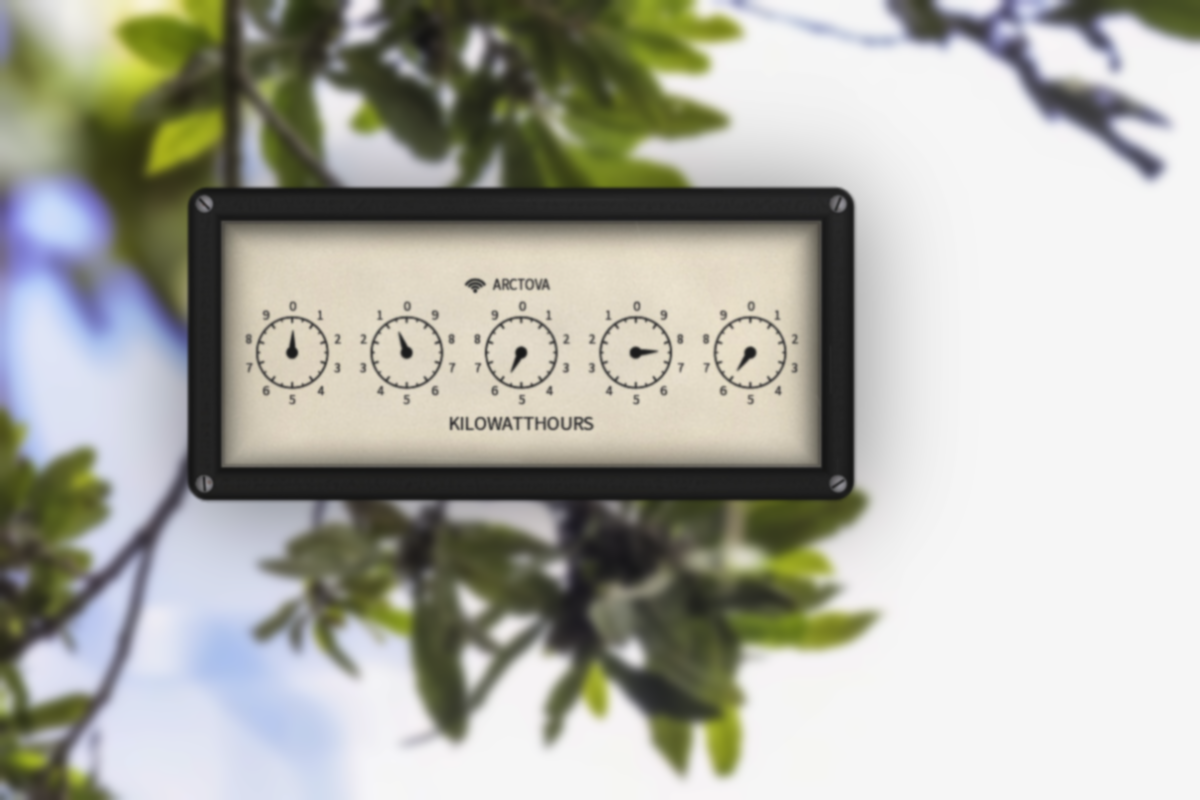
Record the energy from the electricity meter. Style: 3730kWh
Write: 576kWh
